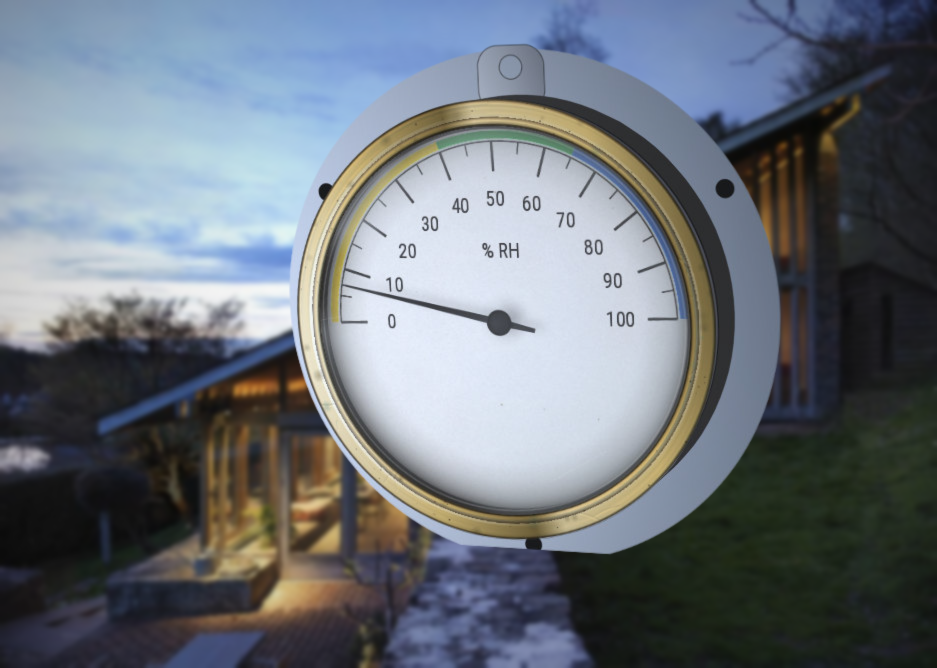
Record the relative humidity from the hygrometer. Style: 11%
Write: 7.5%
